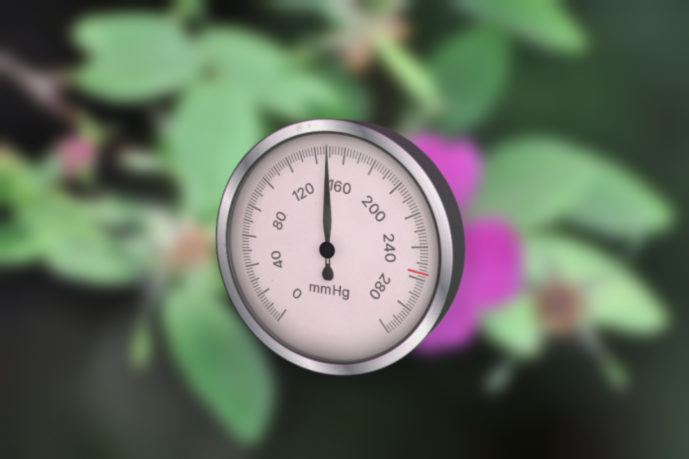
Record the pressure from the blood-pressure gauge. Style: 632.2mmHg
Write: 150mmHg
